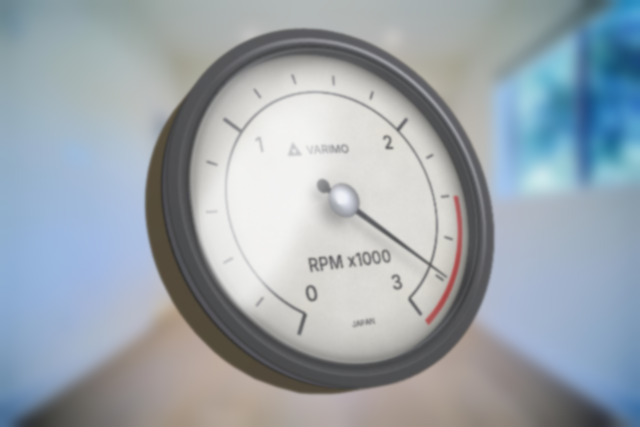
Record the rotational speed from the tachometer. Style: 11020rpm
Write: 2800rpm
